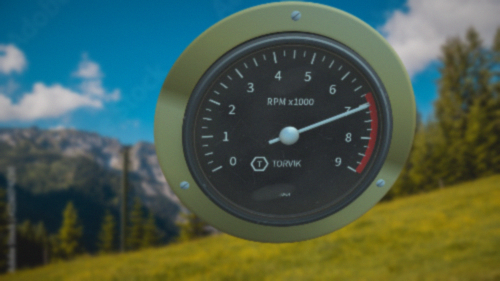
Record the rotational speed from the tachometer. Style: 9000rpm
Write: 7000rpm
